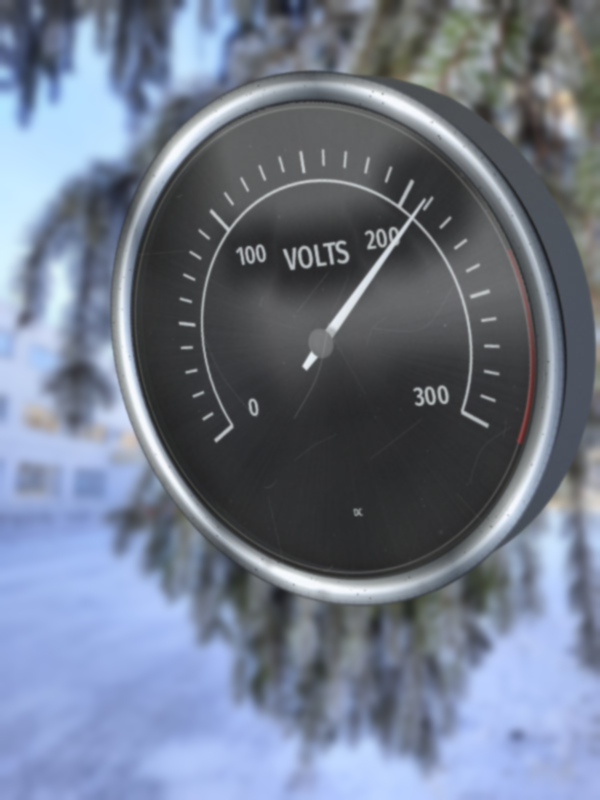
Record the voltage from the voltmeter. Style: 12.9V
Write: 210V
